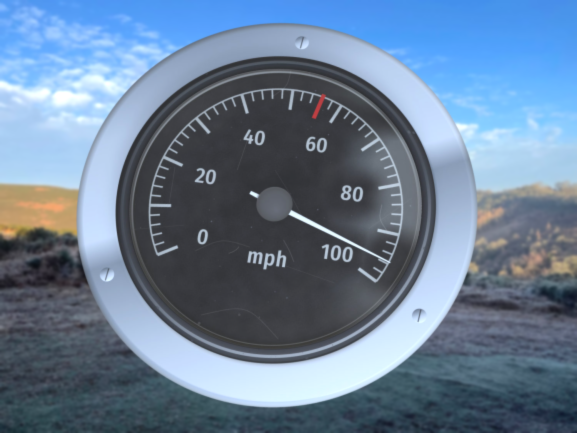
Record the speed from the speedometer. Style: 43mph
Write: 96mph
